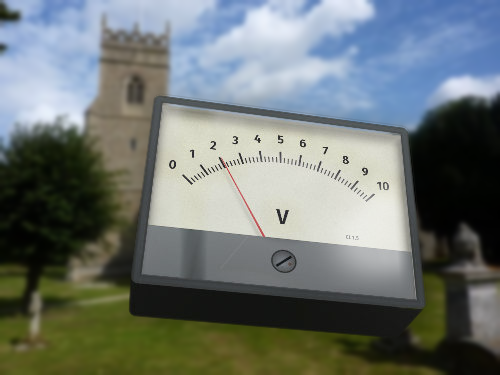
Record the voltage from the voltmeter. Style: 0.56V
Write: 2V
